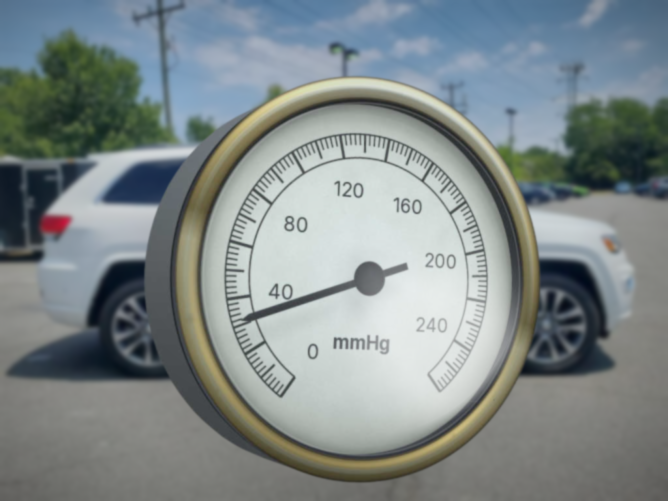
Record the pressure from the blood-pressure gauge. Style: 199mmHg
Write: 32mmHg
